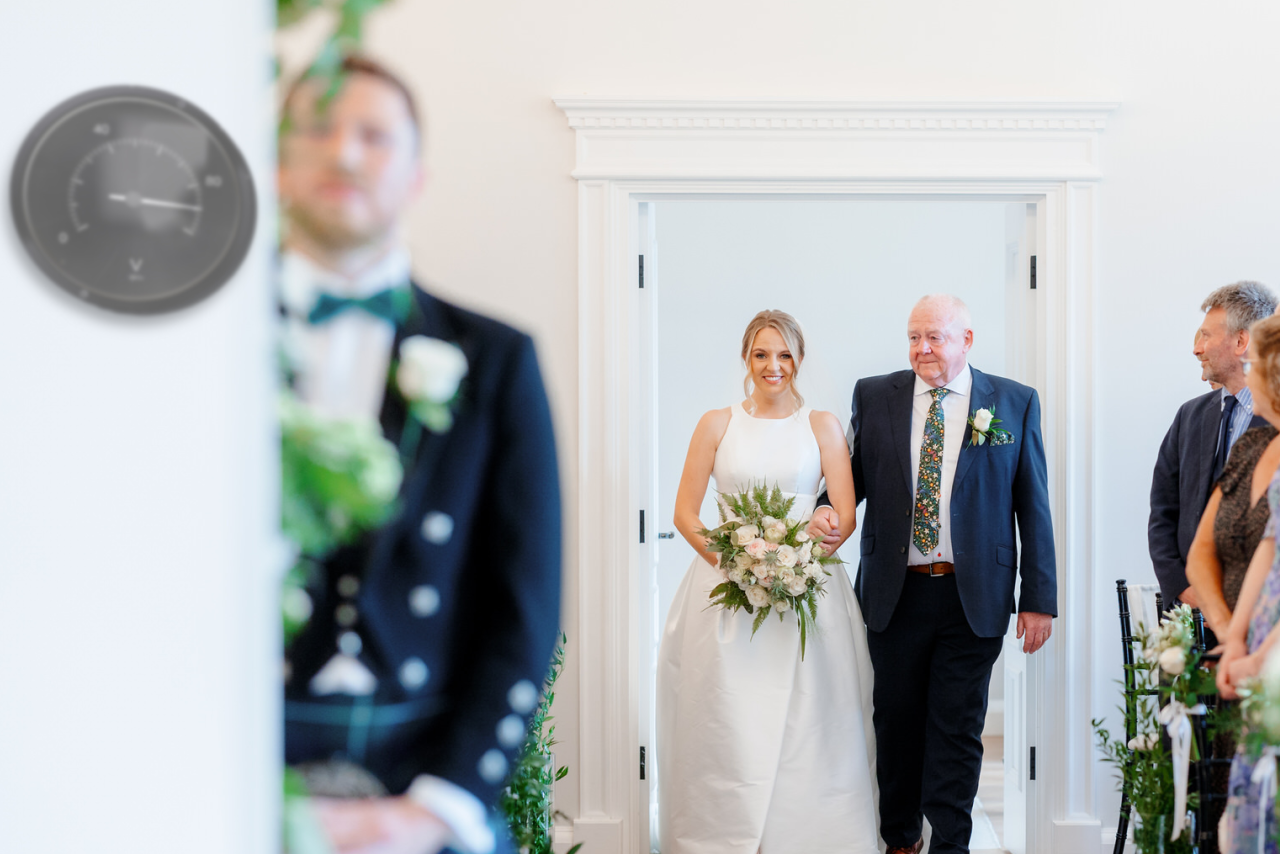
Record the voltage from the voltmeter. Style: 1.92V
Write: 90V
